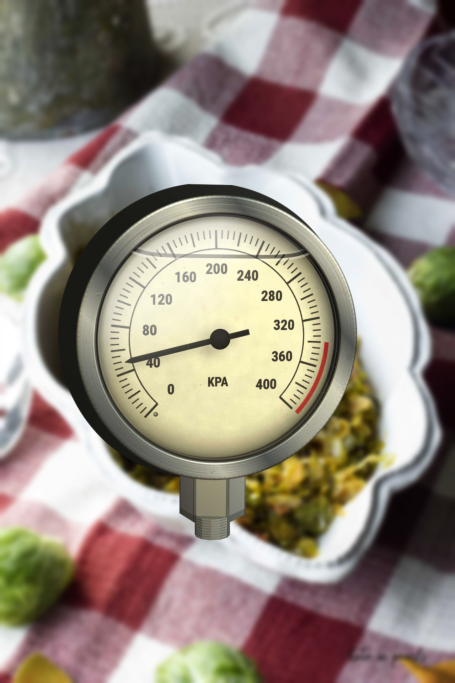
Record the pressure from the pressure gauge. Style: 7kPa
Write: 50kPa
